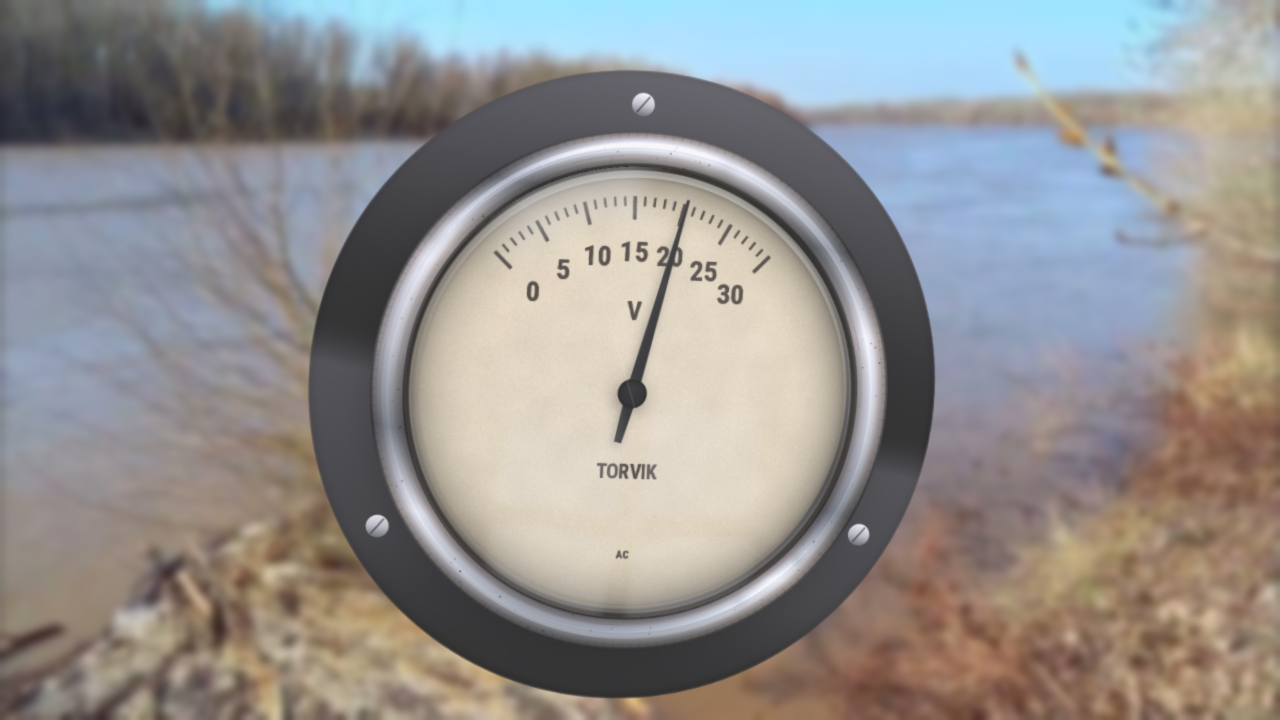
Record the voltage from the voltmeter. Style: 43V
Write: 20V
